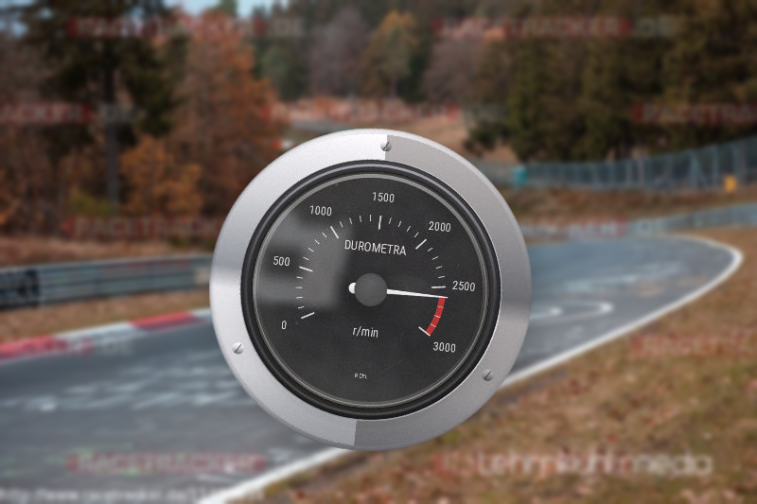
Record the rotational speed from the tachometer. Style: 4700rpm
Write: 2600rpm
